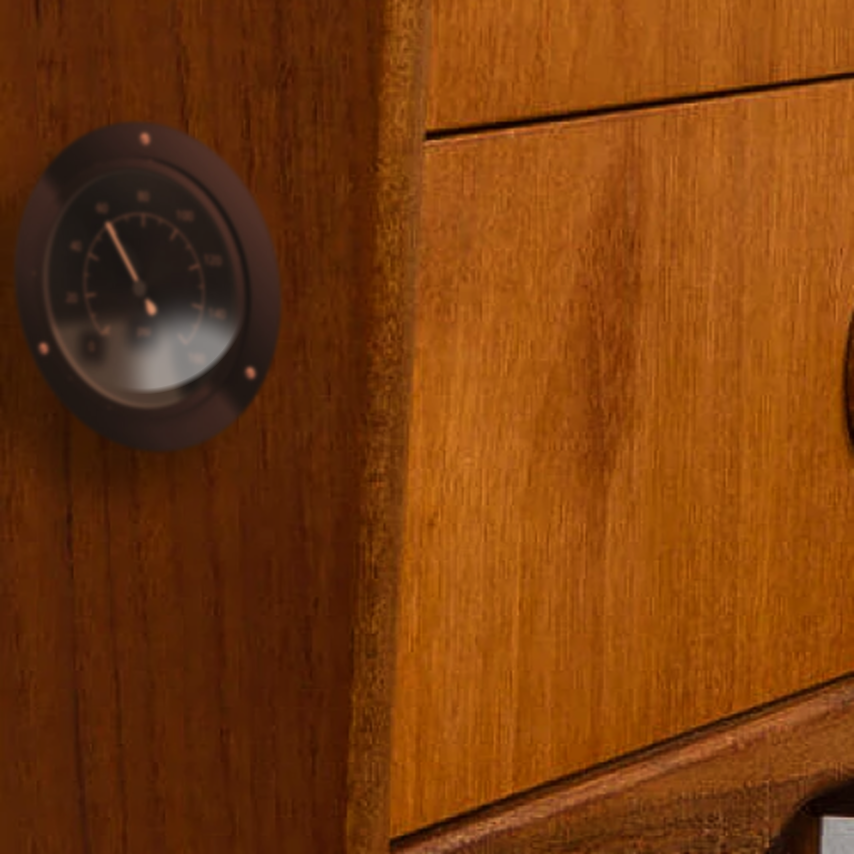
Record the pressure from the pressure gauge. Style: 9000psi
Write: 60psi
